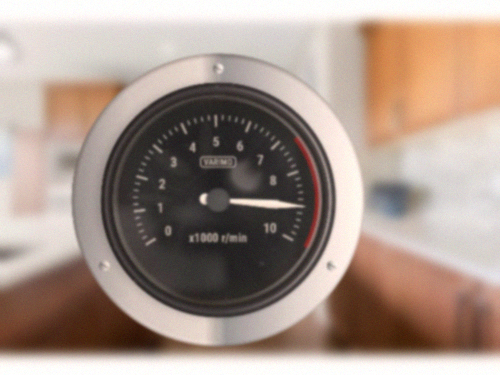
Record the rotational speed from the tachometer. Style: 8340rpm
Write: 9000rpm
